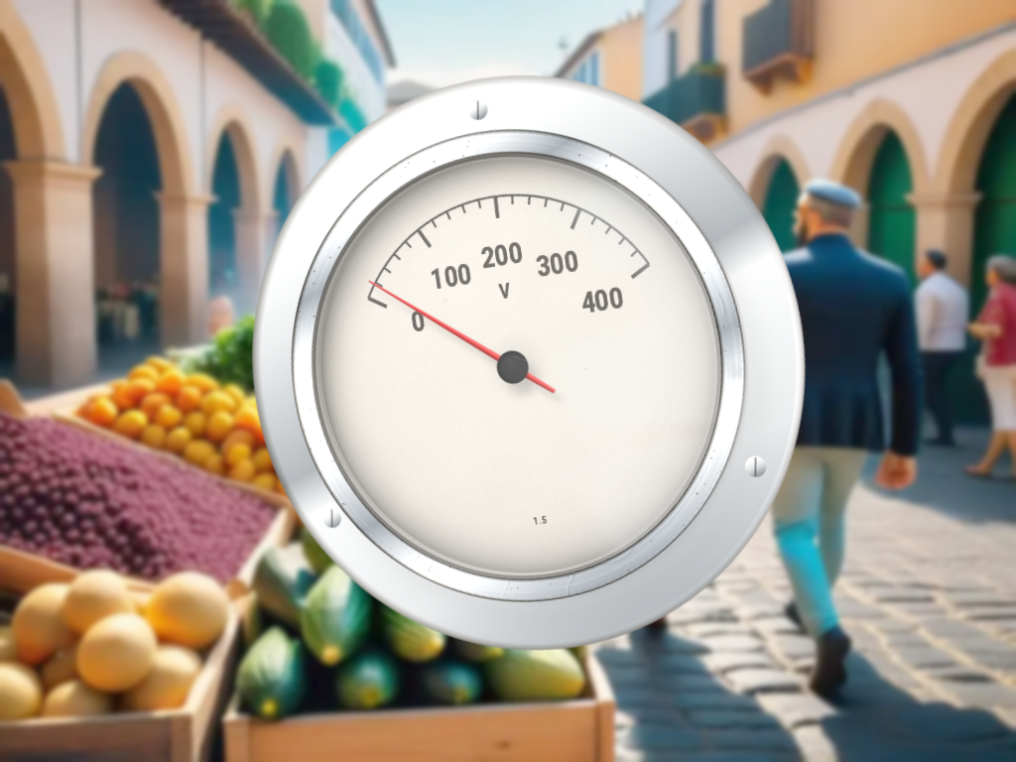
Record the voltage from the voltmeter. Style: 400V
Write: 20V
